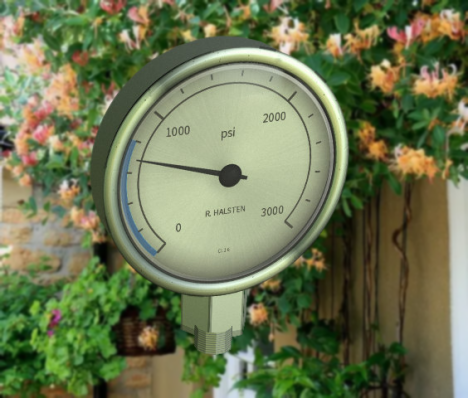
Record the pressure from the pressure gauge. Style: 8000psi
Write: 700psi
